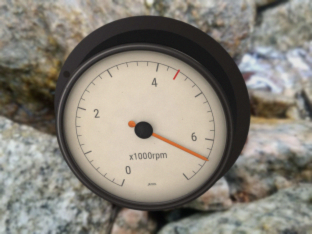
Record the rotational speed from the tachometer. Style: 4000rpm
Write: 6400rpm
